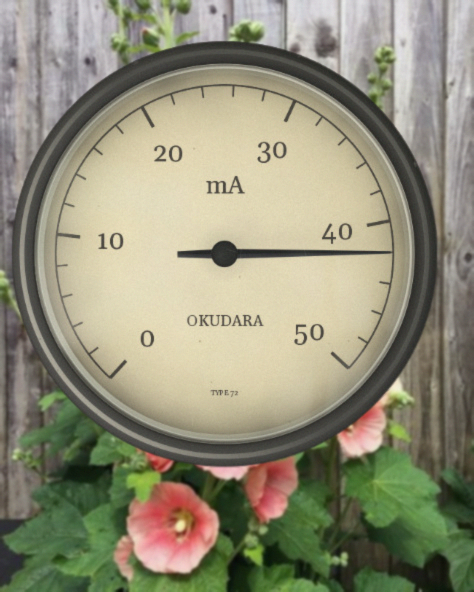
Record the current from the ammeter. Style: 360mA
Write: 42mA
